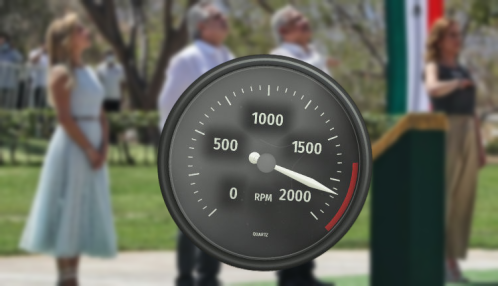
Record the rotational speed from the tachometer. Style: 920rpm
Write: 1825rpm
